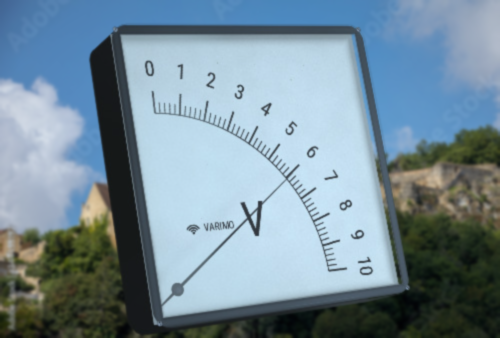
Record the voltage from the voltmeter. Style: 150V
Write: 6V
